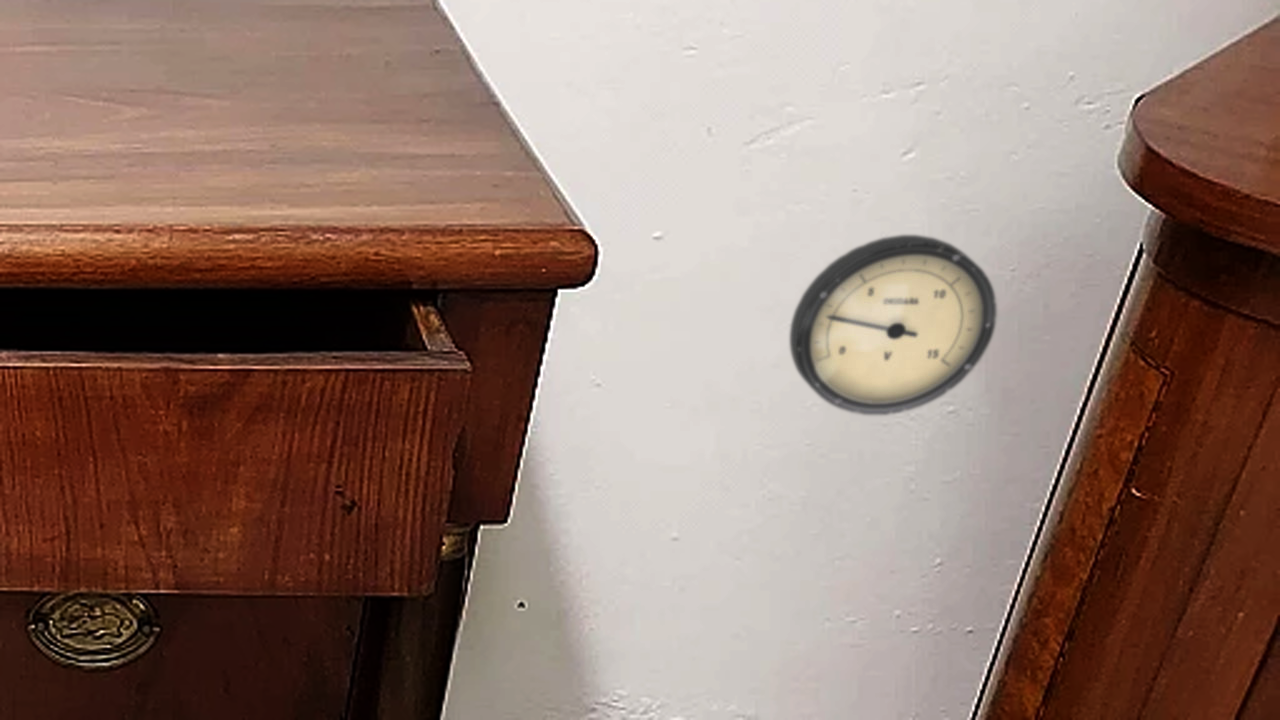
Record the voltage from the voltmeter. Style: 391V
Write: 2.5V
